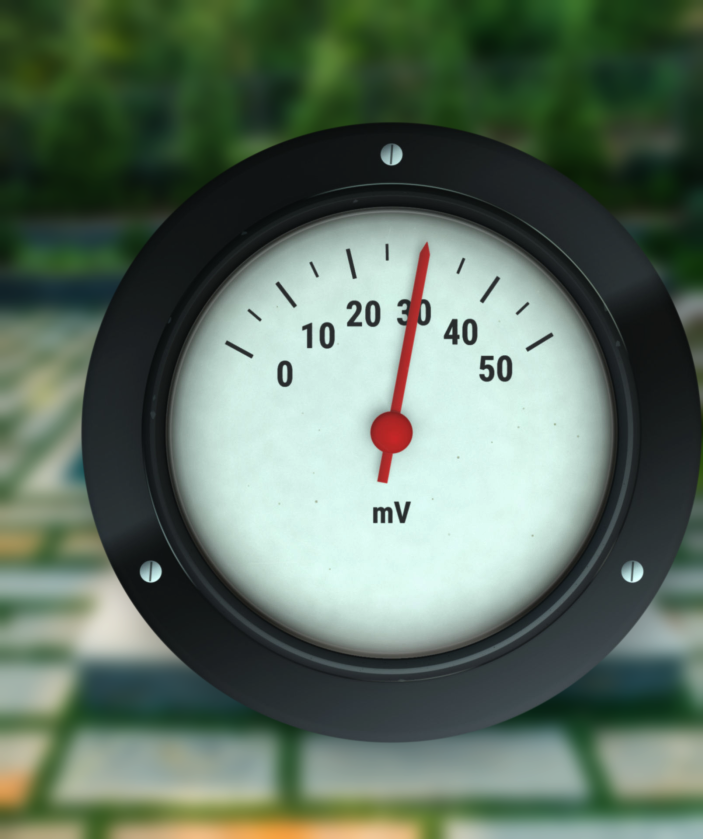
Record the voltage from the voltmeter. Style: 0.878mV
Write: 30mV
